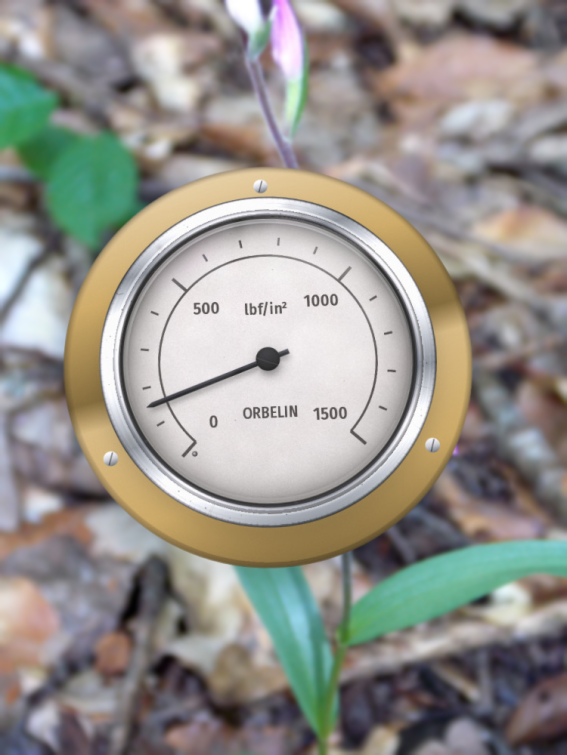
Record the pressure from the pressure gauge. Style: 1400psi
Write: 150psi
